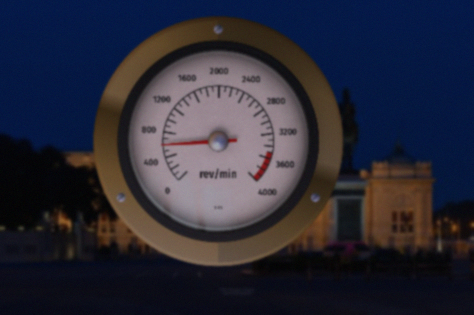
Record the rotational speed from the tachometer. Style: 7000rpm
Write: 600rpm
